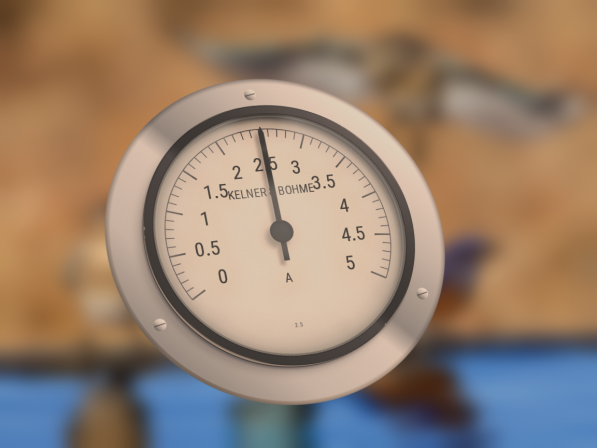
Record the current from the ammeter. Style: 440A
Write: 2.5A
